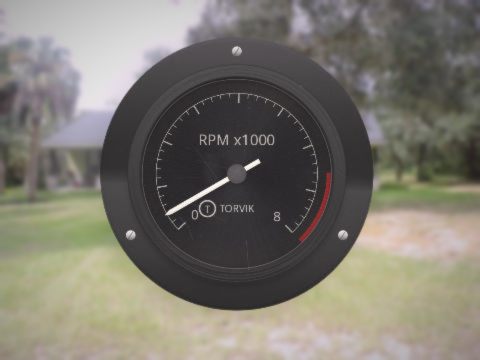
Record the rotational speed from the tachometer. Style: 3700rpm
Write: 400rpm
